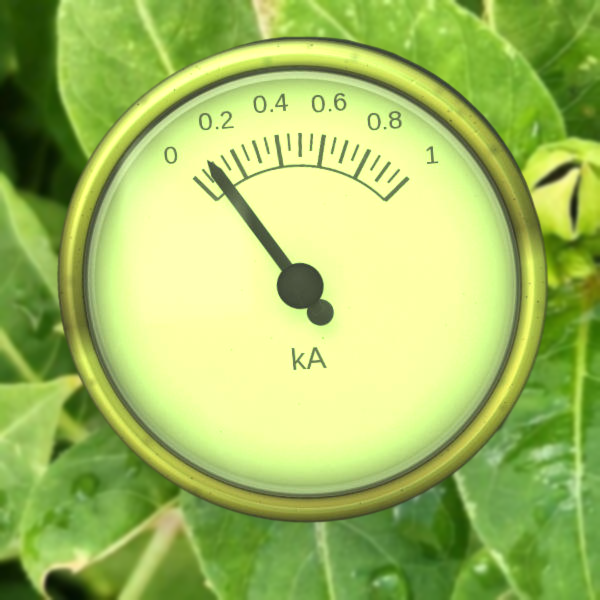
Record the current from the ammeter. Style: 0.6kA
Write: 0.1kA
